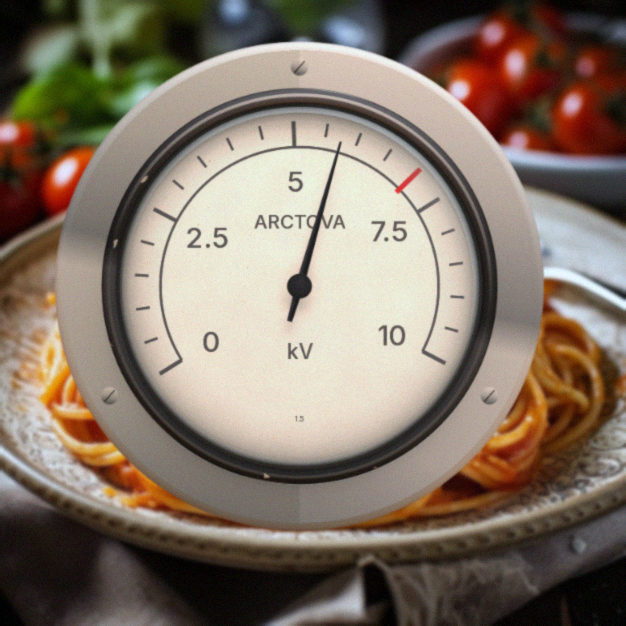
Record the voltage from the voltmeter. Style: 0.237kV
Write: 5.75kV
